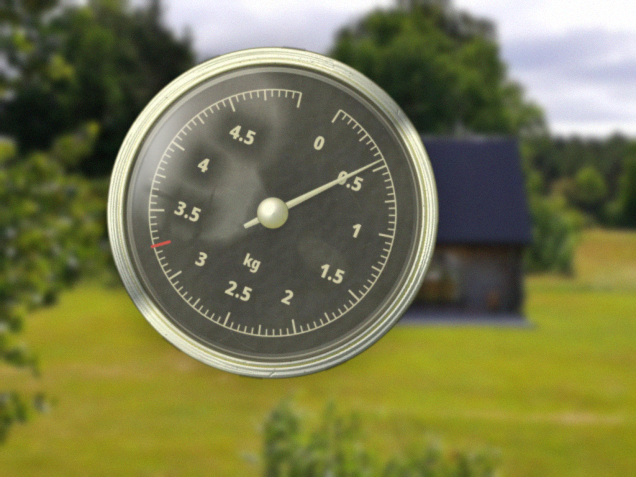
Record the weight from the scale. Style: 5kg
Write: 0.45kg
